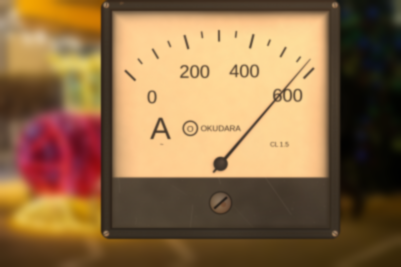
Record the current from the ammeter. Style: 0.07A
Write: 575A
